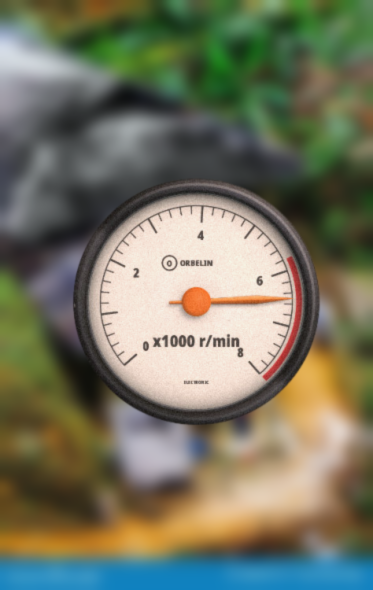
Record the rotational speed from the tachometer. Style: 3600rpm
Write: 6500rpm
